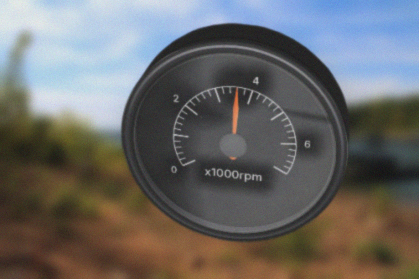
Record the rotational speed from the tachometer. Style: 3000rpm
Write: 3600rpm
